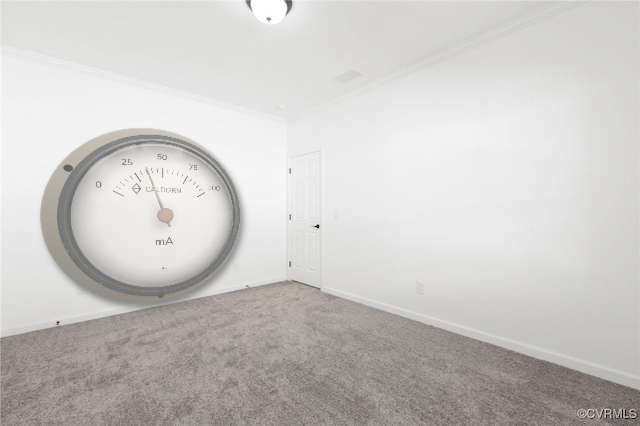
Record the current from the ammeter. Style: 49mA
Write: 35mA
